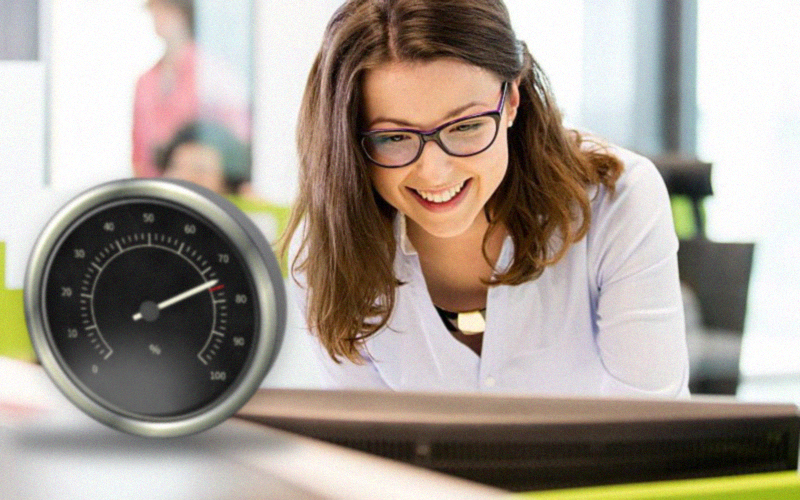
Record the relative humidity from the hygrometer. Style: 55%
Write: 74%
